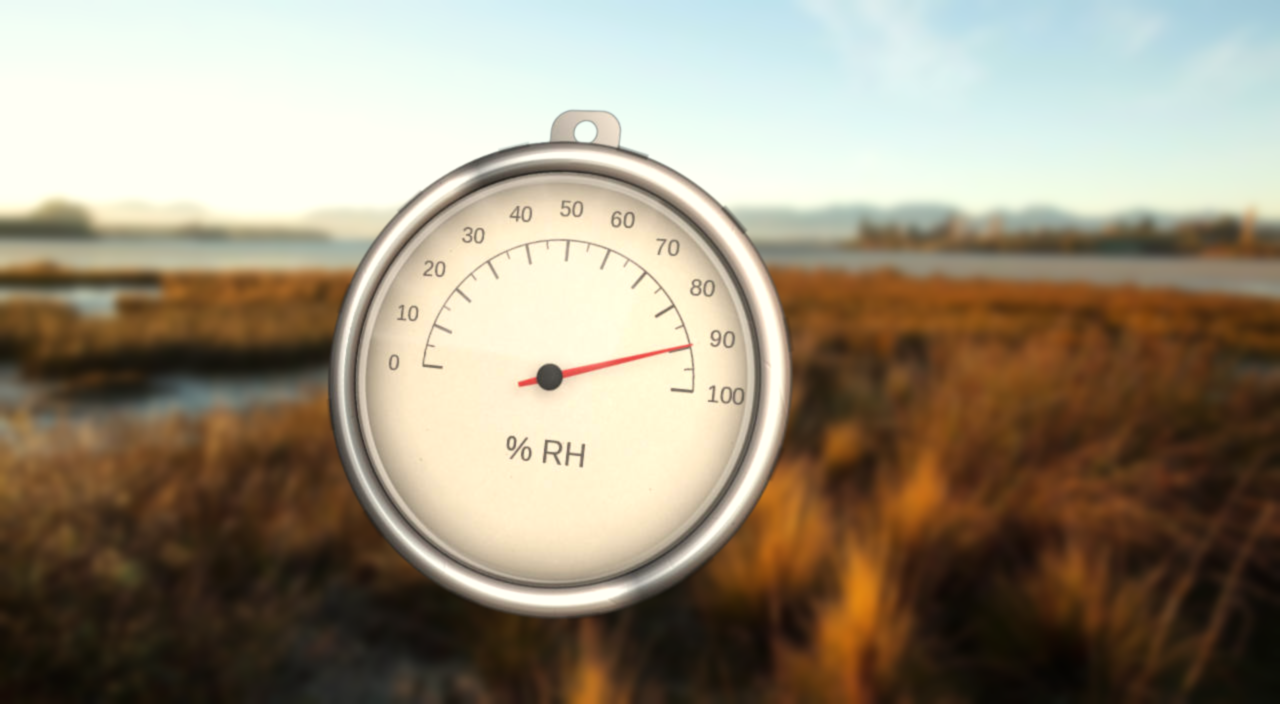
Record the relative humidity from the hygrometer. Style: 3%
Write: 90%
